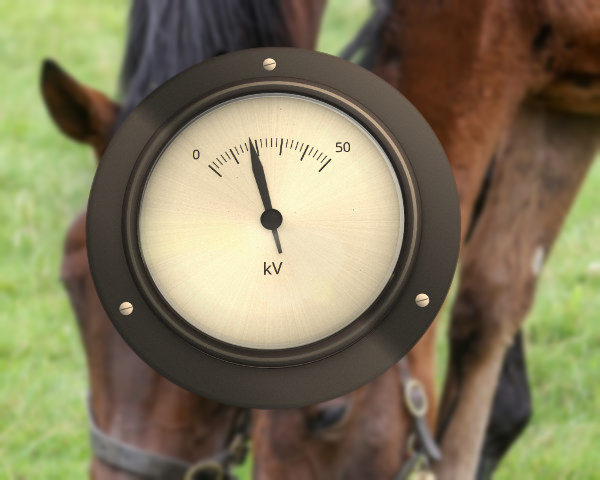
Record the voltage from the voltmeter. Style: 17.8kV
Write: 18kV
